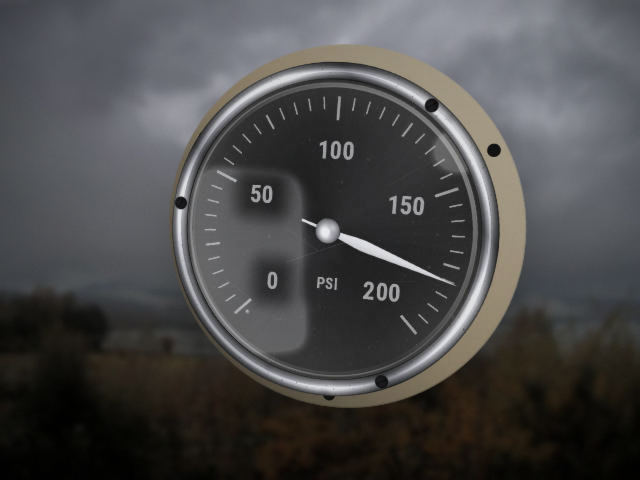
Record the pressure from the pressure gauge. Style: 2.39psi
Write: 180psi
